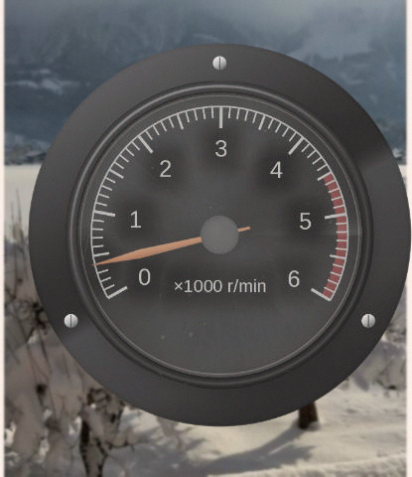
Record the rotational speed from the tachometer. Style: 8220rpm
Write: 400rpm
